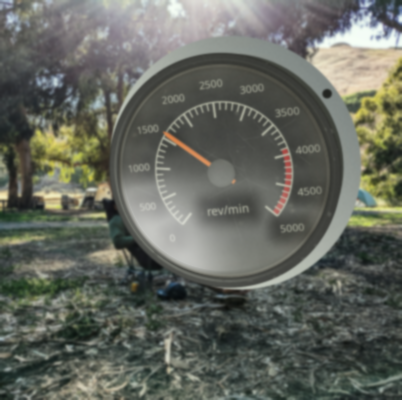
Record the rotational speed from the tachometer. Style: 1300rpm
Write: 1600rpm
